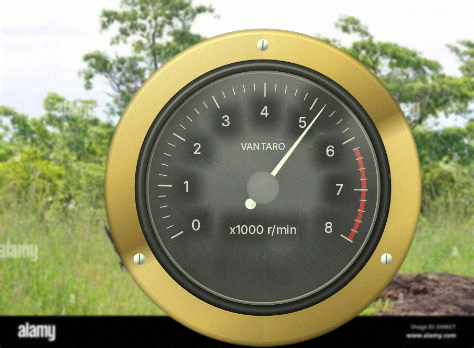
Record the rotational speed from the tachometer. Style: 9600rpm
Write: 5200rpm
